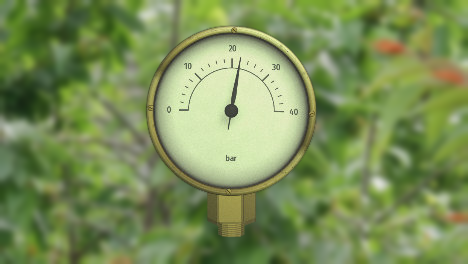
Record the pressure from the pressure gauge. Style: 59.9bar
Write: 22bar
